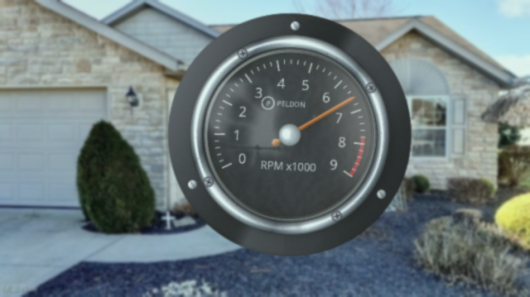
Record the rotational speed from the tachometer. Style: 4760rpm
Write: 6600rpm
